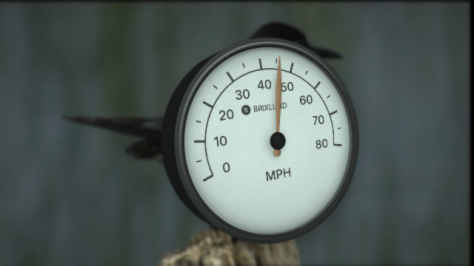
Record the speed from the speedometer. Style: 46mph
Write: 45mph
